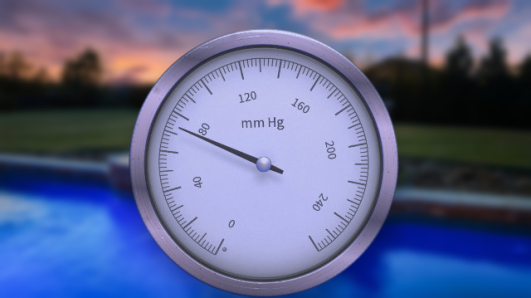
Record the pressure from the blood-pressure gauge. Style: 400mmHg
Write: 74mmHg
